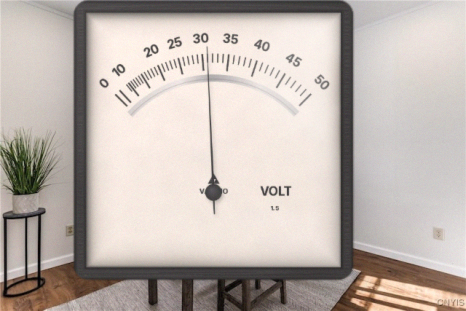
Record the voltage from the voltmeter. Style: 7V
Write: 31V
